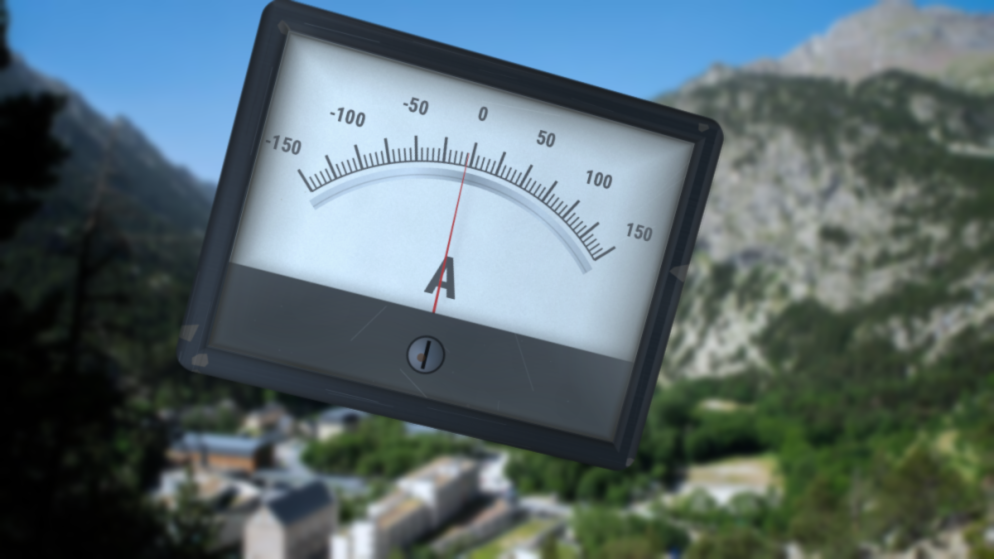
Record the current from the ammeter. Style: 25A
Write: -5A
